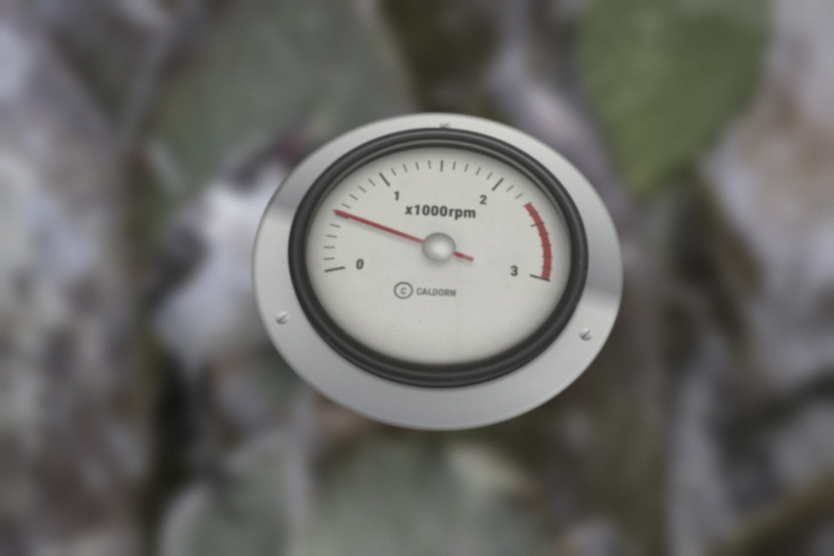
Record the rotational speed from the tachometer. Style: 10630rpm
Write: 500rpm
